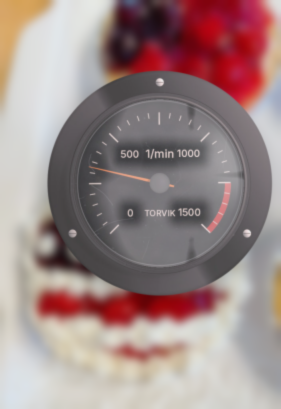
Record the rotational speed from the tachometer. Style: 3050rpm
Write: 325rpm
